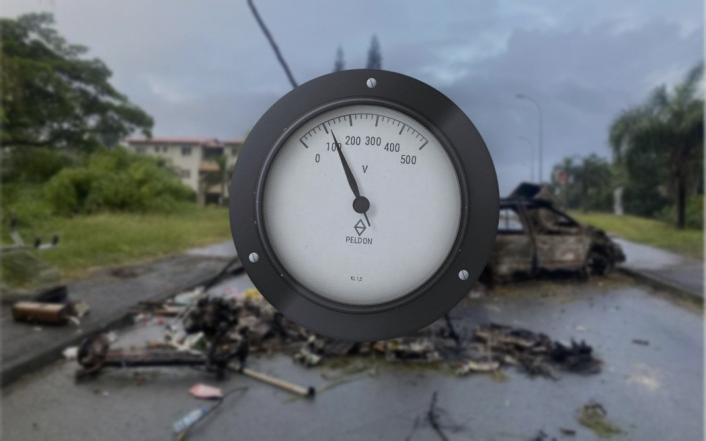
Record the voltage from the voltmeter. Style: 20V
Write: 120V
